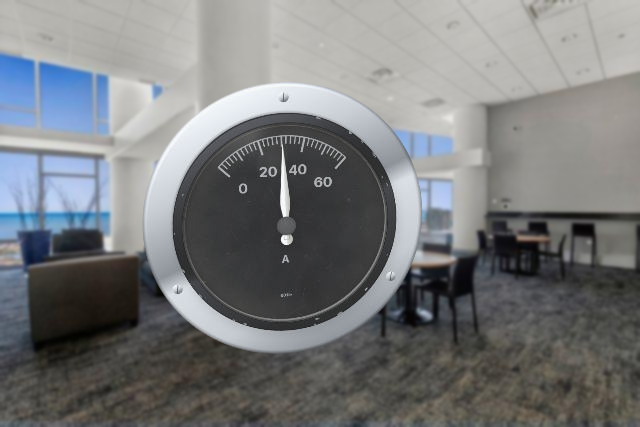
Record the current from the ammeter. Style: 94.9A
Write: 30A
